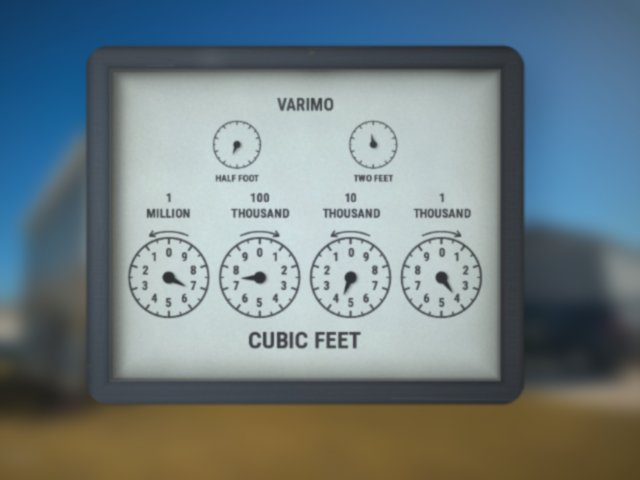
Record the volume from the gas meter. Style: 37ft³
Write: 674400ft³
